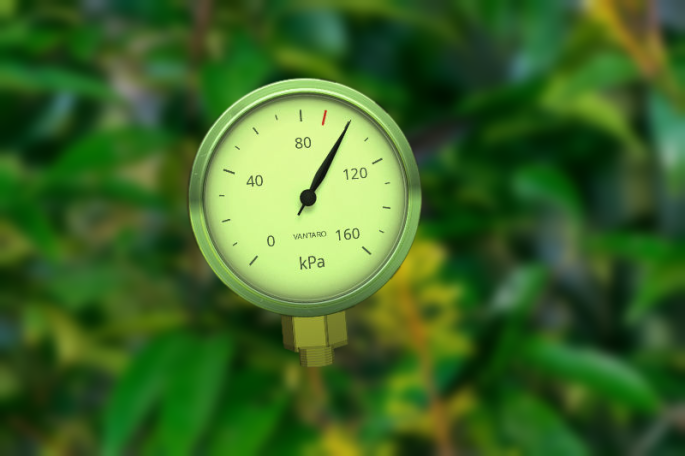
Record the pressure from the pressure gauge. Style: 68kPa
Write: 100kPa
